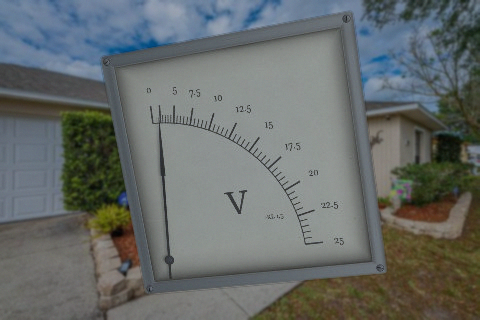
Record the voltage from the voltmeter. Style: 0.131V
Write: 2.5V
